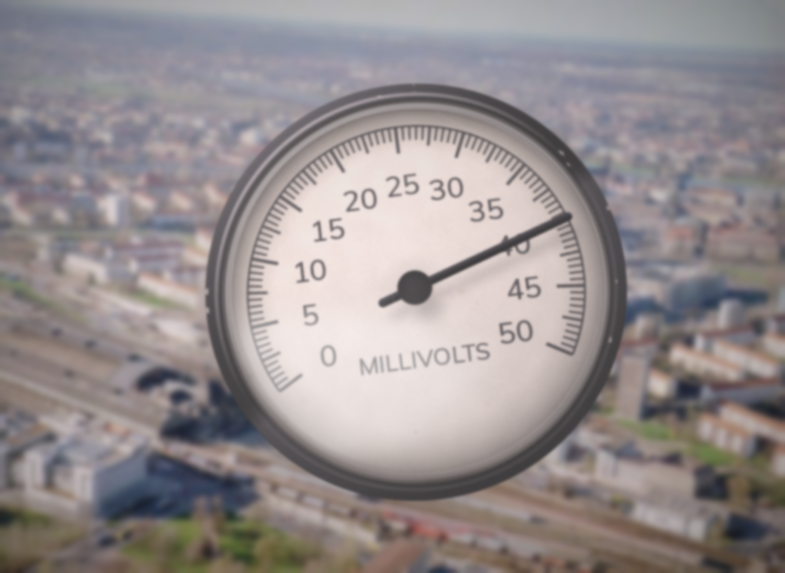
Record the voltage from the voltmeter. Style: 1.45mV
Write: 40mV
